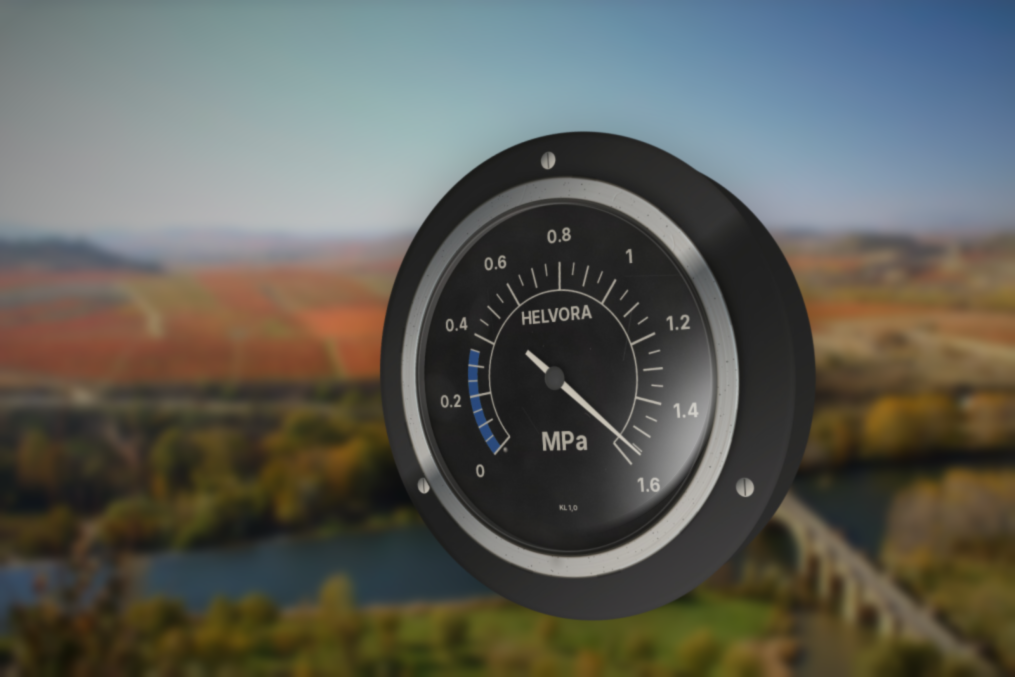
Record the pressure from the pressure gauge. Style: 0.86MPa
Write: 1.55MPa
